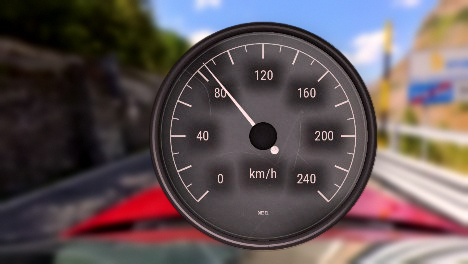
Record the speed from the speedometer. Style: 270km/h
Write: 85km/h
